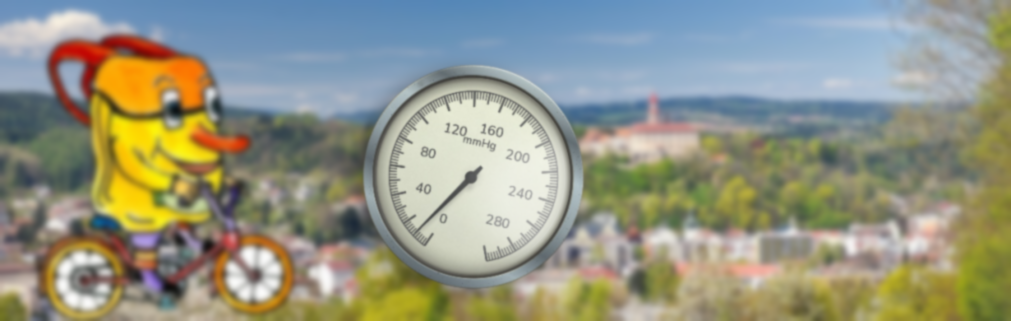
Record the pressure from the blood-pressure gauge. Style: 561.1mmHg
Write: 10mmHg
